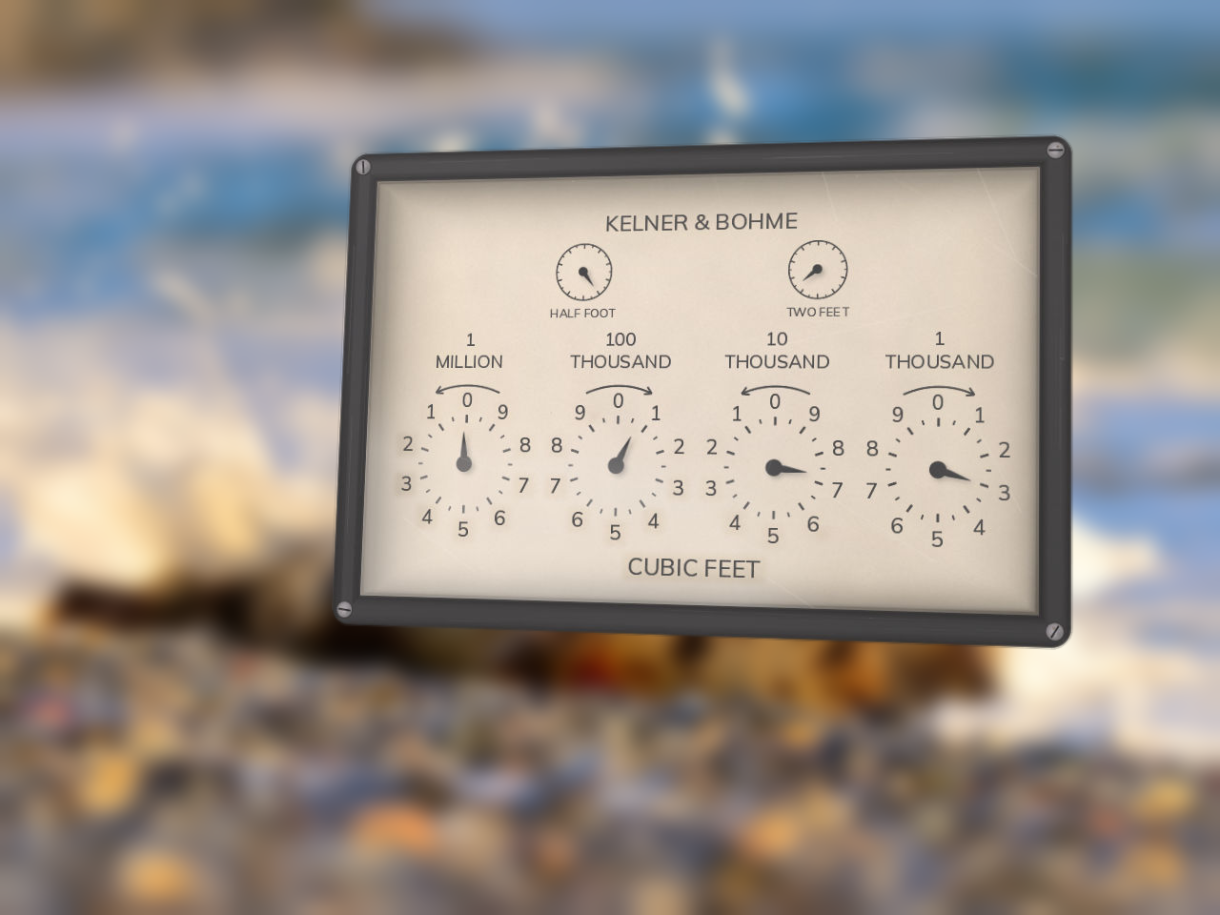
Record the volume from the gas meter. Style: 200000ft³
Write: 7300ft³
